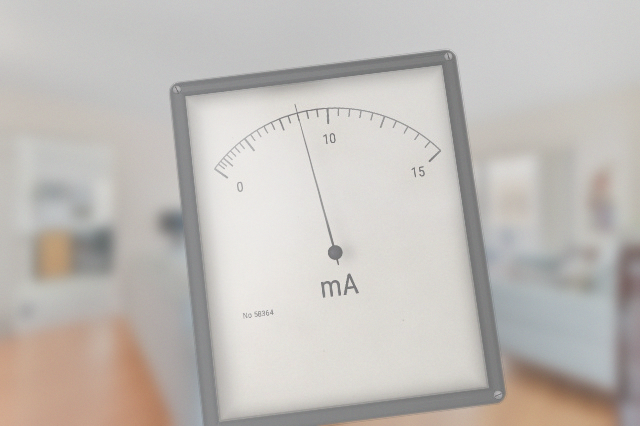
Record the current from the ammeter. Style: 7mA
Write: 8.5mA
